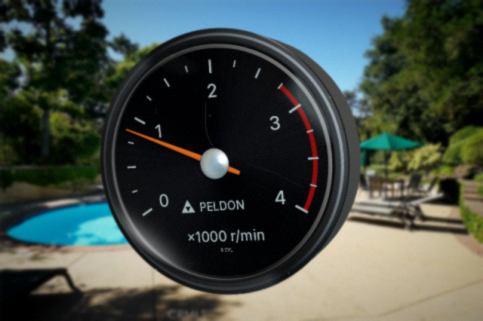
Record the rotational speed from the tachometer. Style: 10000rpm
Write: 875rpm
